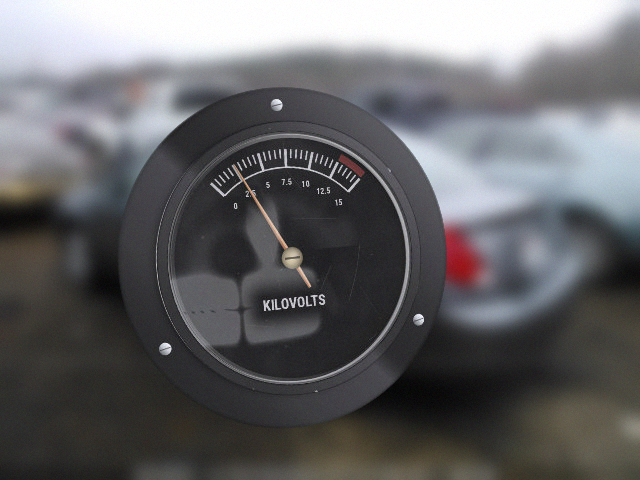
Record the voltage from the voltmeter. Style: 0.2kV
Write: 2.5kV
